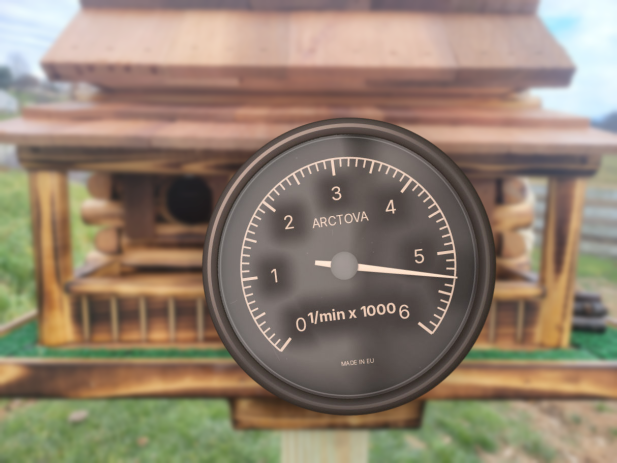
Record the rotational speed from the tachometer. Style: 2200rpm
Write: 5300rpm
